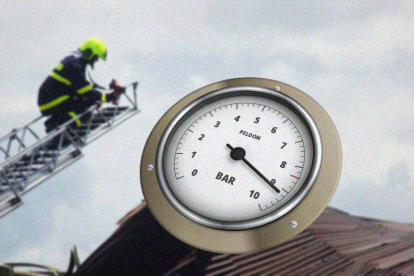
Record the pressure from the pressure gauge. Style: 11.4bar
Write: 9.2bar
